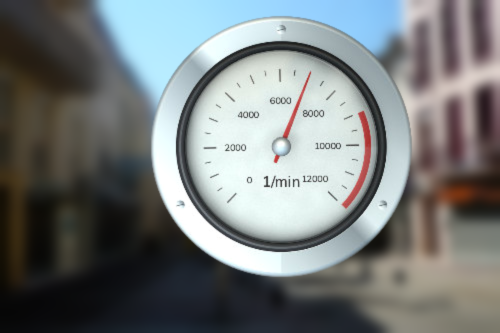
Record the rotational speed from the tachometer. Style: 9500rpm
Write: 7000rpm
